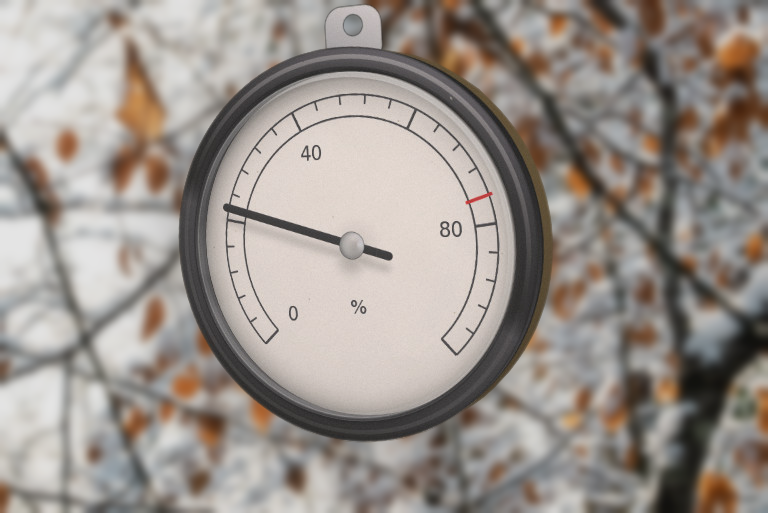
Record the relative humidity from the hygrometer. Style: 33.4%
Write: 22%
